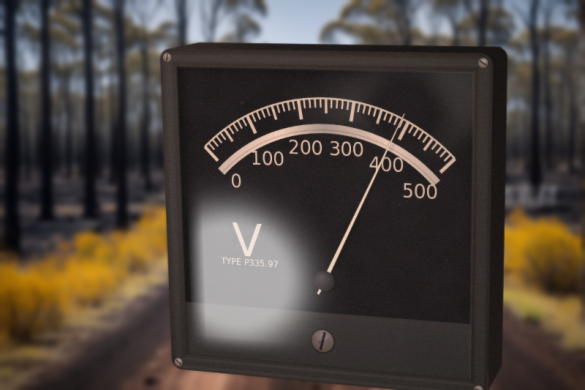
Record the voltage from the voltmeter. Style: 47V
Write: 390V
